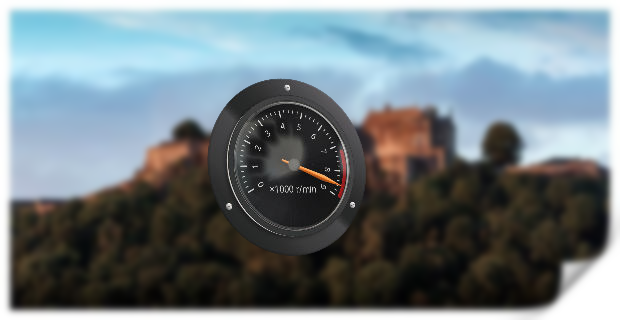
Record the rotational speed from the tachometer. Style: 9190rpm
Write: 8600rpm
